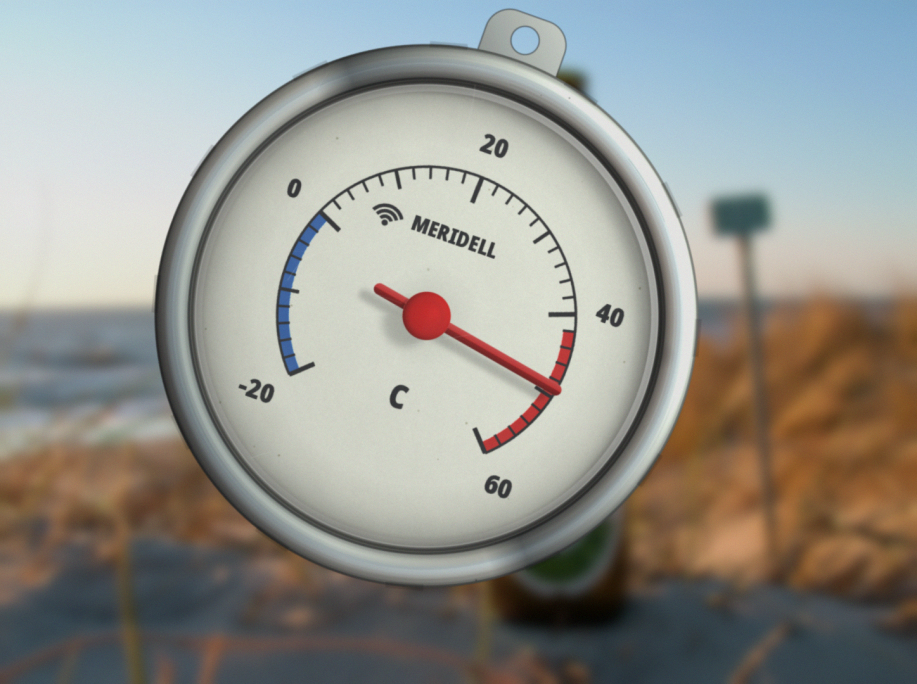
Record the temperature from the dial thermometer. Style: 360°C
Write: 49°C
